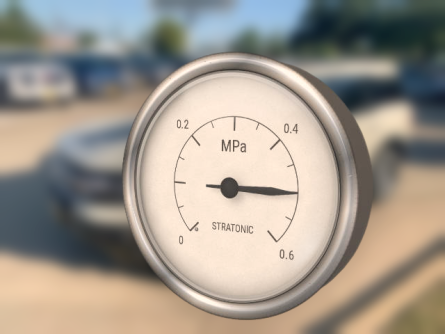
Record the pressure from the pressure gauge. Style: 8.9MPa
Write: 0.5MPa
